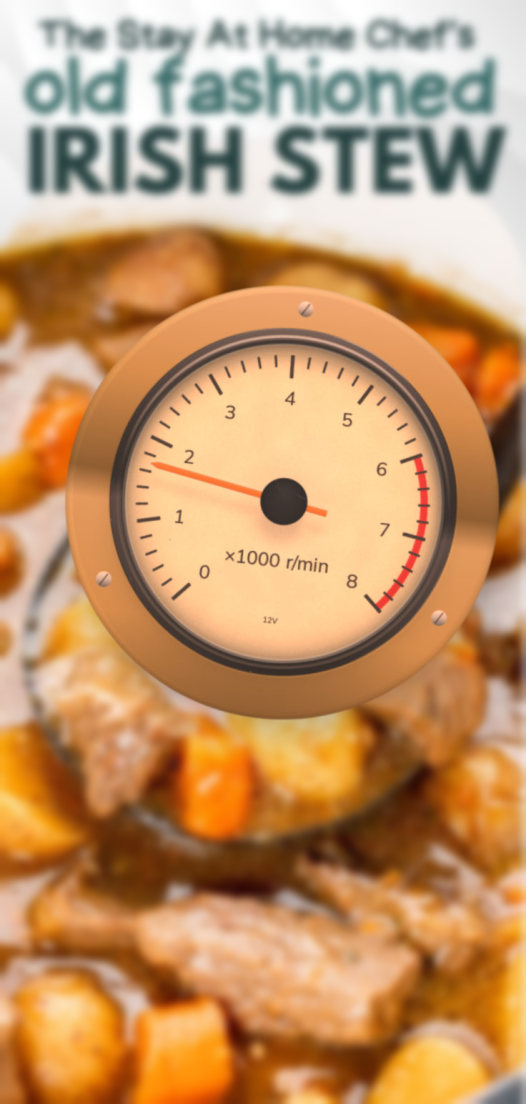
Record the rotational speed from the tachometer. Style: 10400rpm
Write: 1700rpm
